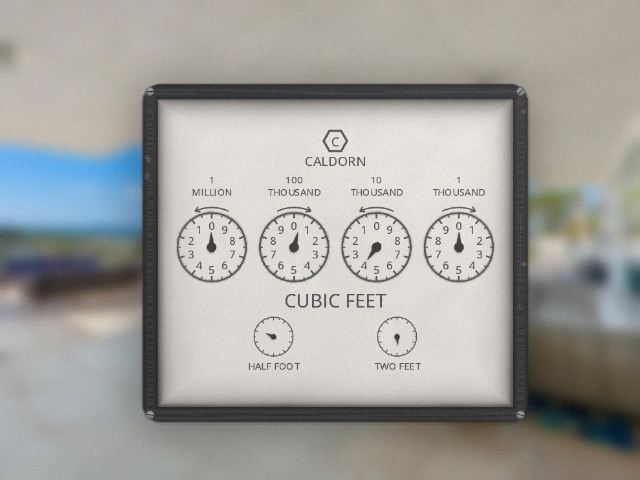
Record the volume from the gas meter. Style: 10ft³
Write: 4000ft³
